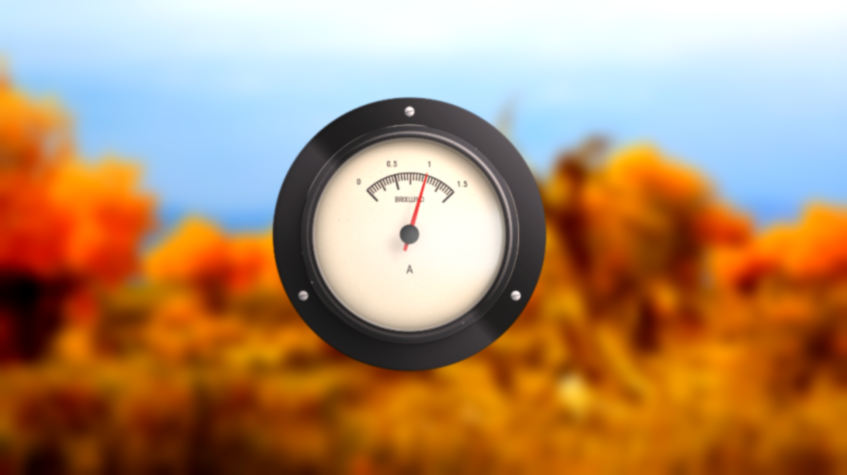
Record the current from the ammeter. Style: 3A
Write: 1A
